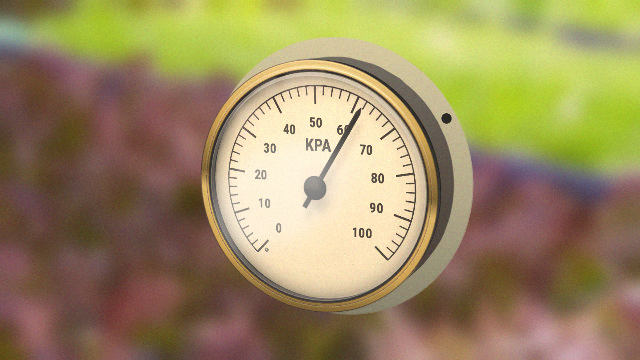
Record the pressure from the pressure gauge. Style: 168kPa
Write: 62kPa
